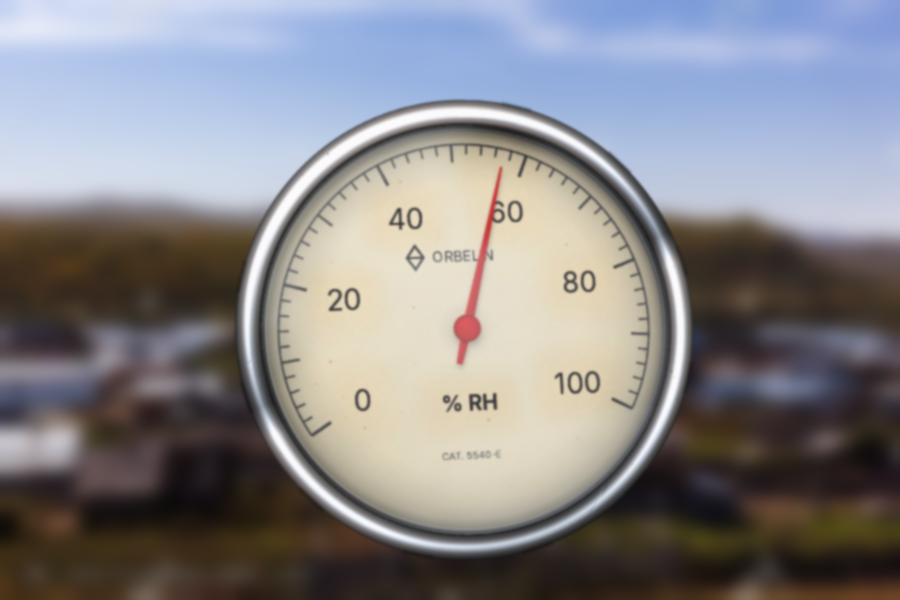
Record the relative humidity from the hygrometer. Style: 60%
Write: 57%
